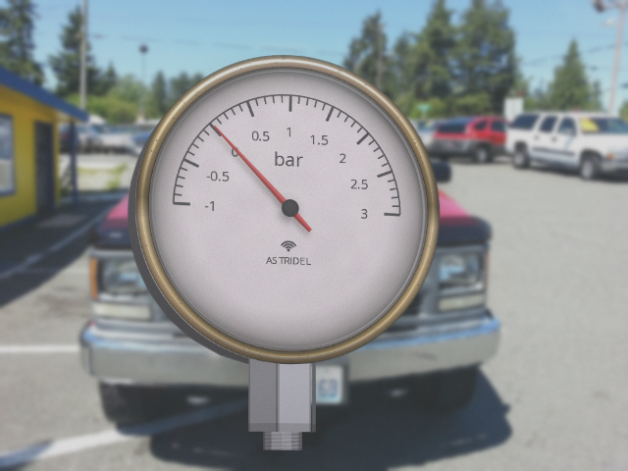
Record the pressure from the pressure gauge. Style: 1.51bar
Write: 0bar
